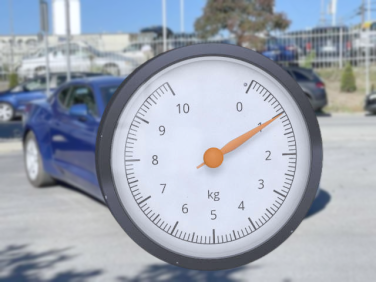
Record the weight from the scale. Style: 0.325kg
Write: 1kg
